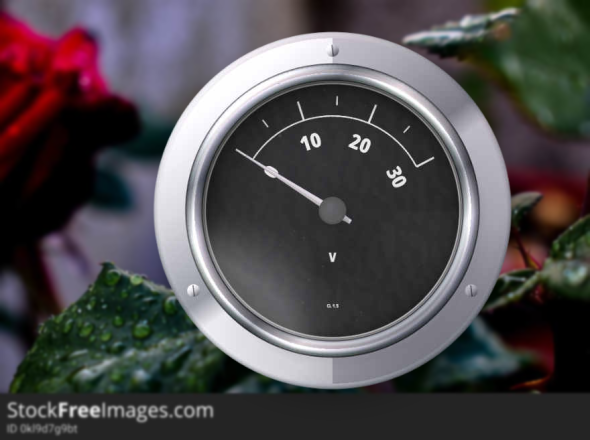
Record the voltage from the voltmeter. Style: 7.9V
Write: 0V
